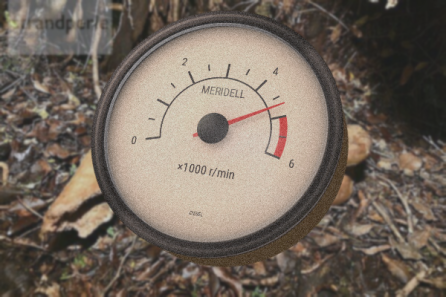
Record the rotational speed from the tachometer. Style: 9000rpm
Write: 4750rpm
